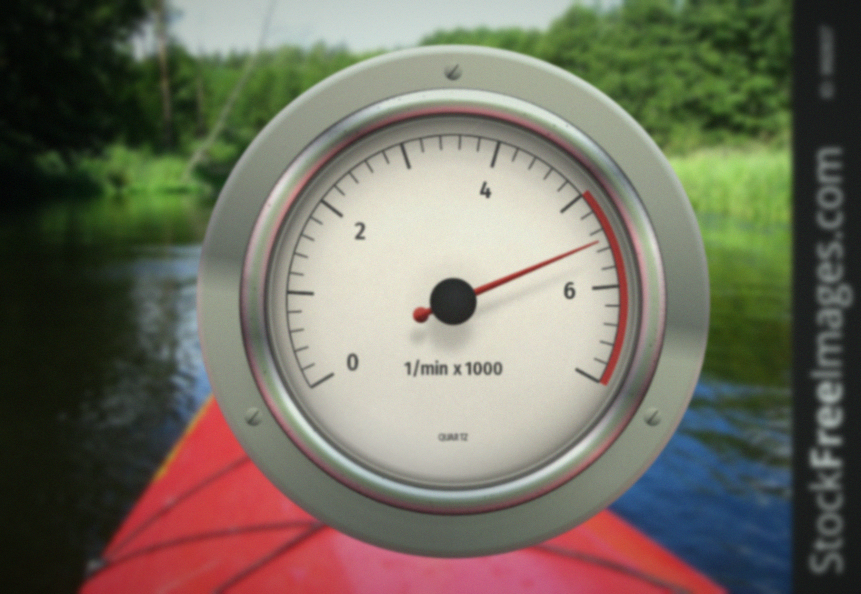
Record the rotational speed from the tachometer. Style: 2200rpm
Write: 5500rpm
